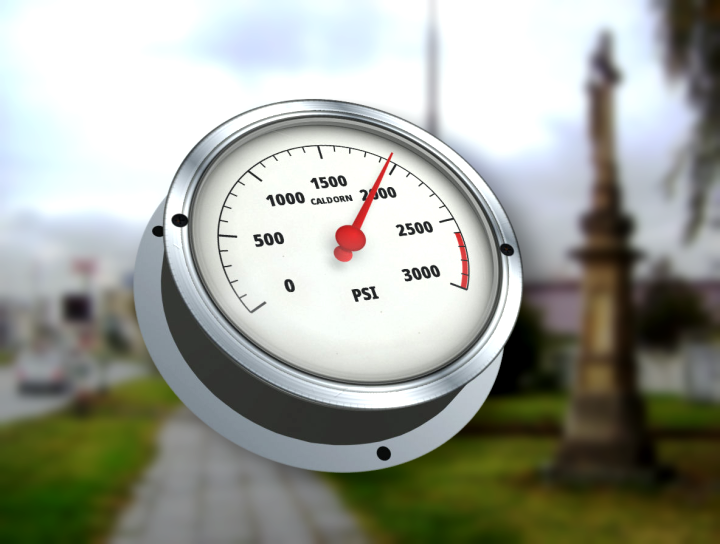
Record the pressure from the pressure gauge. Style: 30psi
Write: 1950psi
